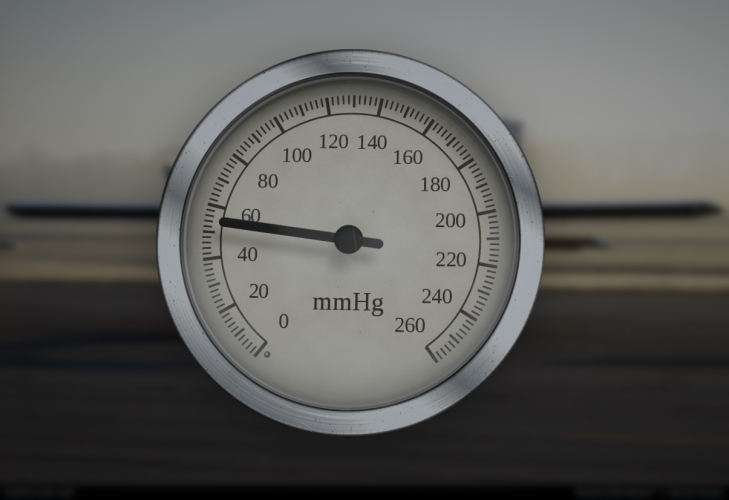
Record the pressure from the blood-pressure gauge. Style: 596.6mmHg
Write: 54mmHg
